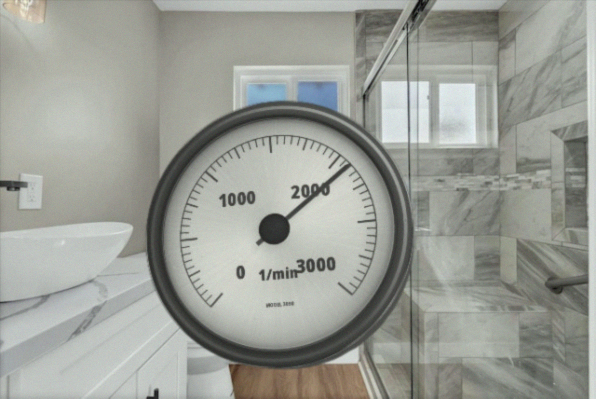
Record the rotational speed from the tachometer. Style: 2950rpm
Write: 2100rpm
